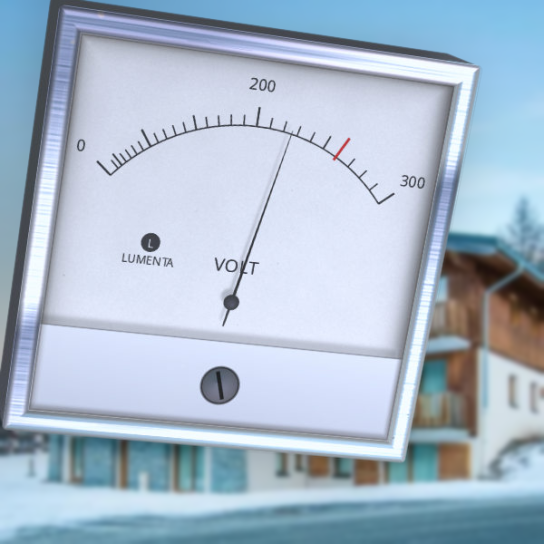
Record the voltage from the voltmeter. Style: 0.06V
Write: 225V
